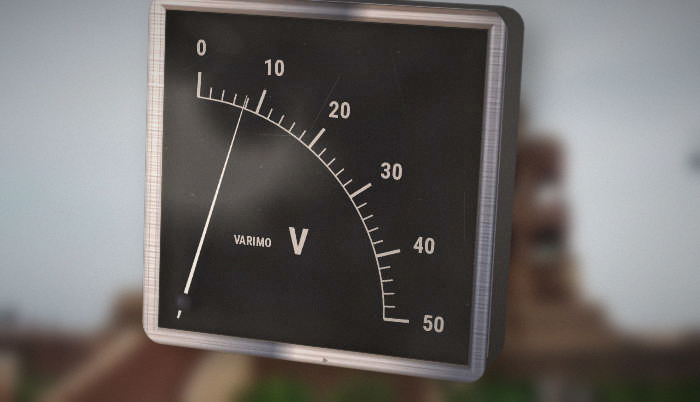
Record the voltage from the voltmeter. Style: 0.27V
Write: 8V
